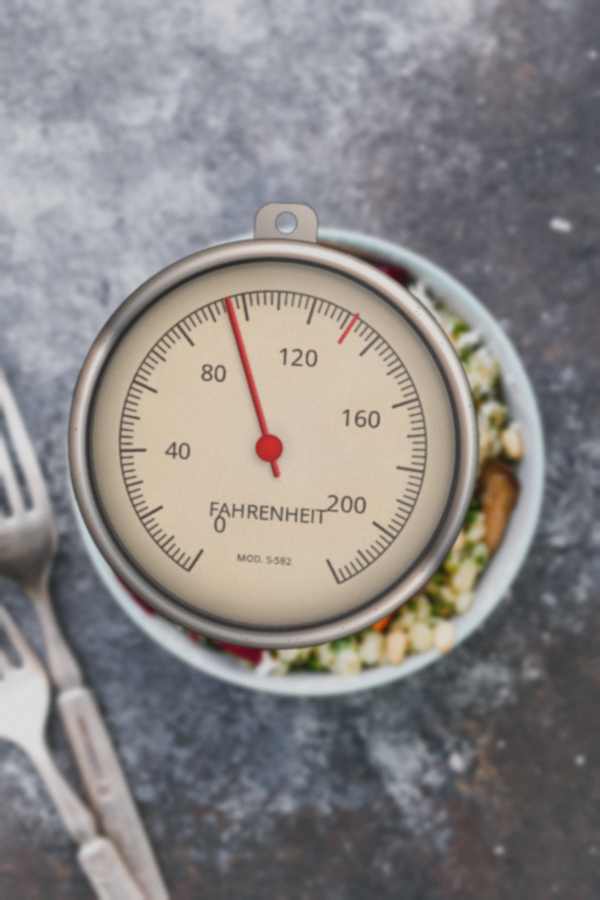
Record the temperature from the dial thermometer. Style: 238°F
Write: 96°F
